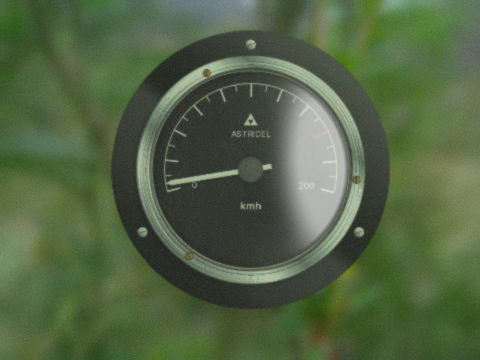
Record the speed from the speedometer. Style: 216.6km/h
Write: 5km/h
